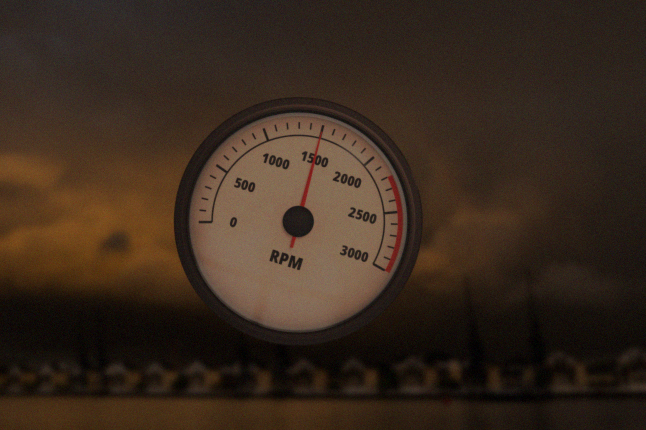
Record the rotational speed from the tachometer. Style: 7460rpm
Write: 1500rpm
